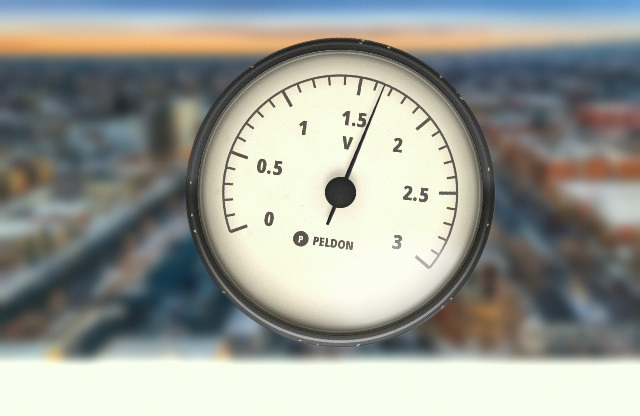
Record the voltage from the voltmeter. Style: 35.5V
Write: 1.65V
